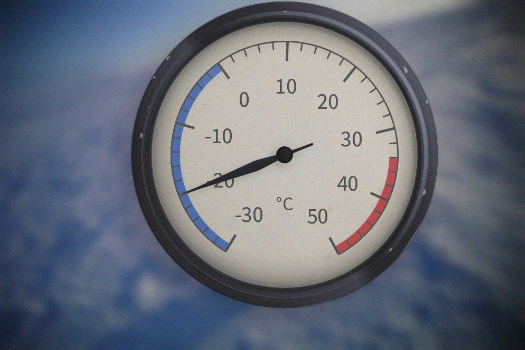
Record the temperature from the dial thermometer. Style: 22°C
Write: -20°C
